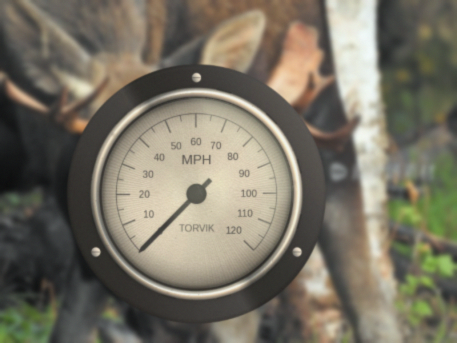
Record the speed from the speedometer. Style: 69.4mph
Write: 0mph
